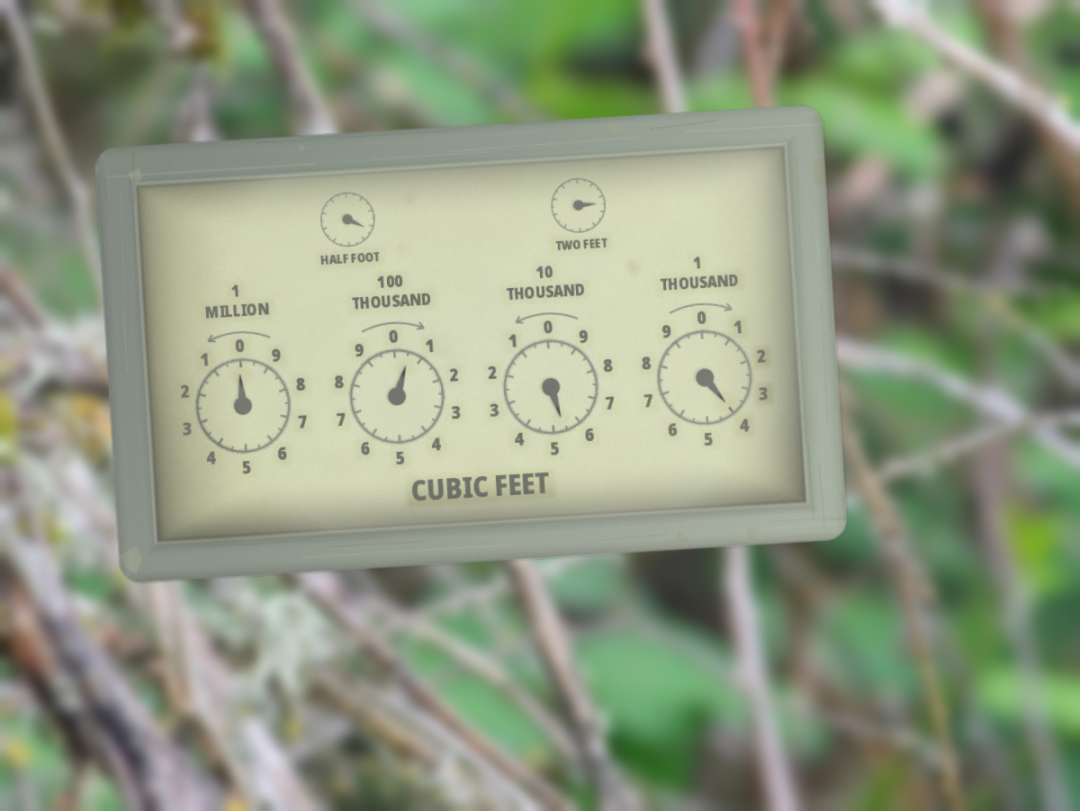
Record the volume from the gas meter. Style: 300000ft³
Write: 5400ft³
